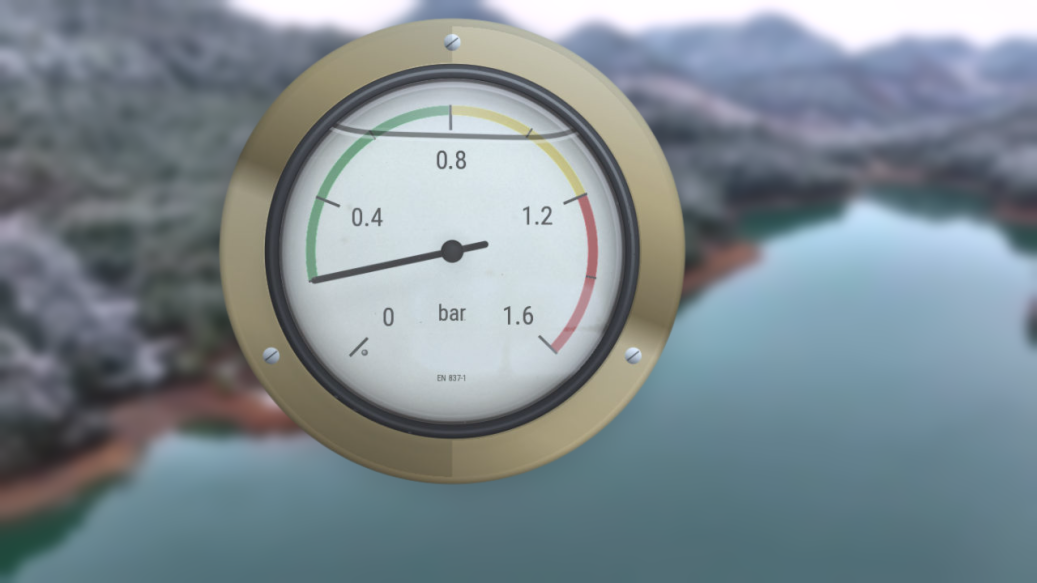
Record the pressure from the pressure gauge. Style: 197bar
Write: 0.2bar
